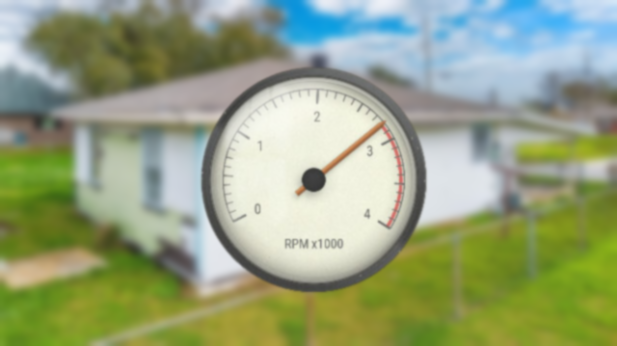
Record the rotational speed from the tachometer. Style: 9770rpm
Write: 2800rpm
